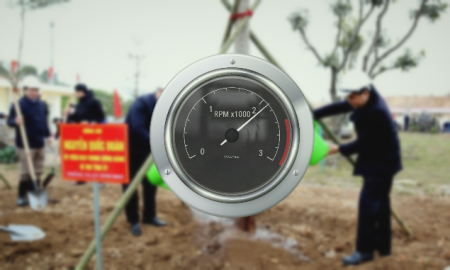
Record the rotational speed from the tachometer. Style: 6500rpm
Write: 2100rpm
